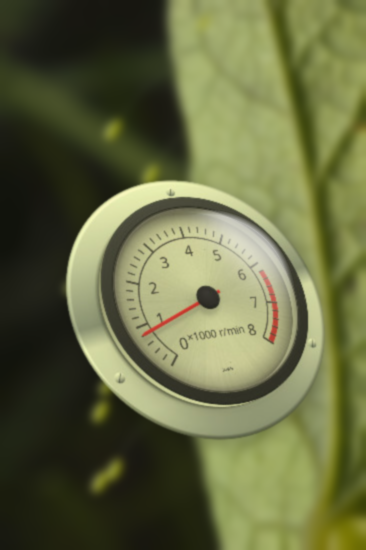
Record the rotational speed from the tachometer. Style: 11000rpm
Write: 800rpm
